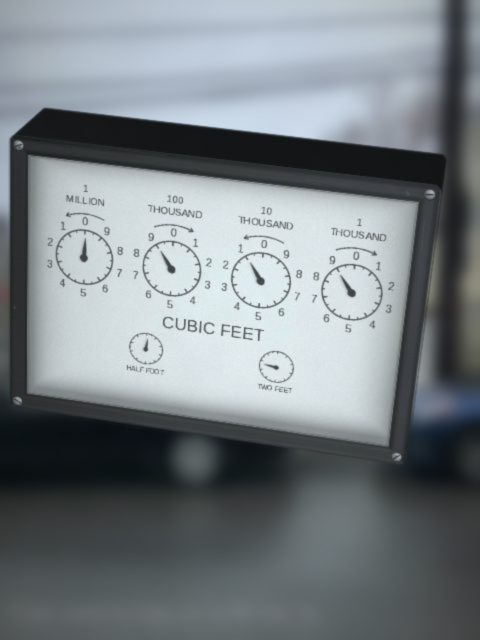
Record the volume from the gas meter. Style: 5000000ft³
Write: 990900ft³
